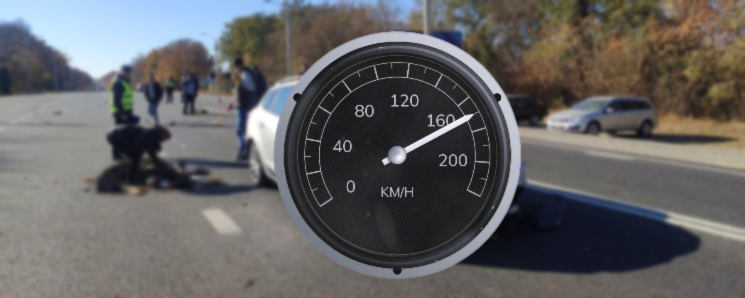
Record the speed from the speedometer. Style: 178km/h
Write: 170km/h
